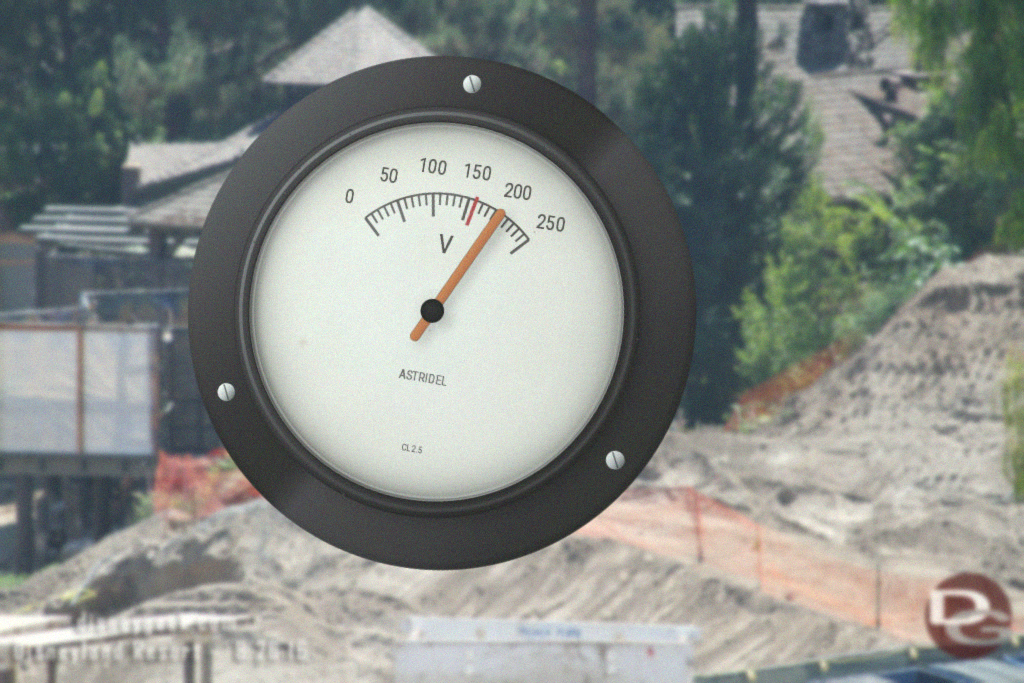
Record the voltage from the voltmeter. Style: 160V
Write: 200V
